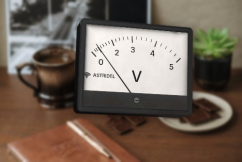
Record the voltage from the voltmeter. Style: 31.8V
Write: 1V
